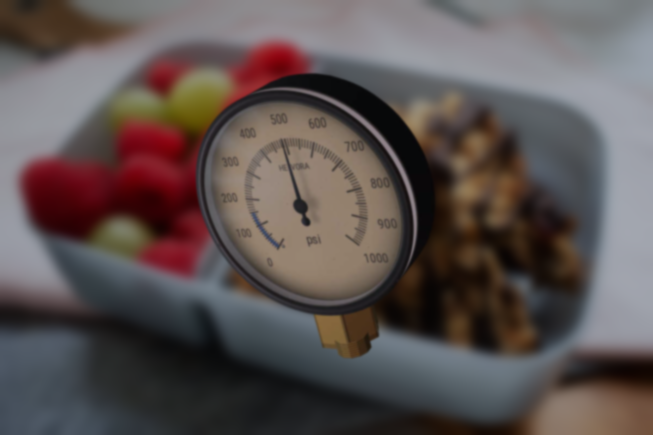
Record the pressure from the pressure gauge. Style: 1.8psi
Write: 500psi
